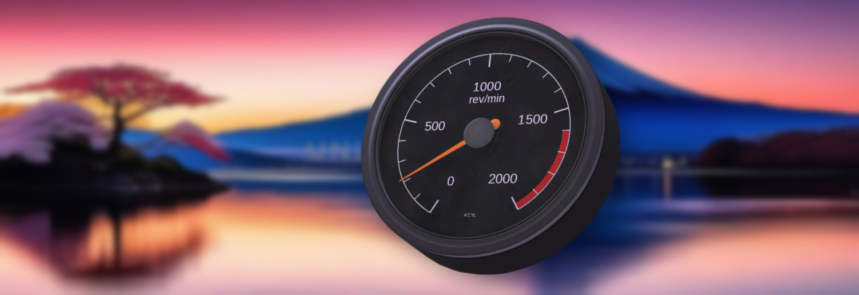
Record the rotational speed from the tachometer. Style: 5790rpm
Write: 200rpm
